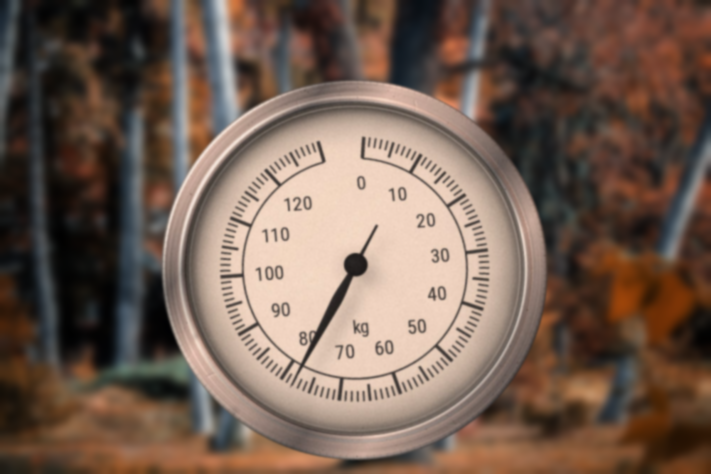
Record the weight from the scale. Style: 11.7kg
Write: 78kg
